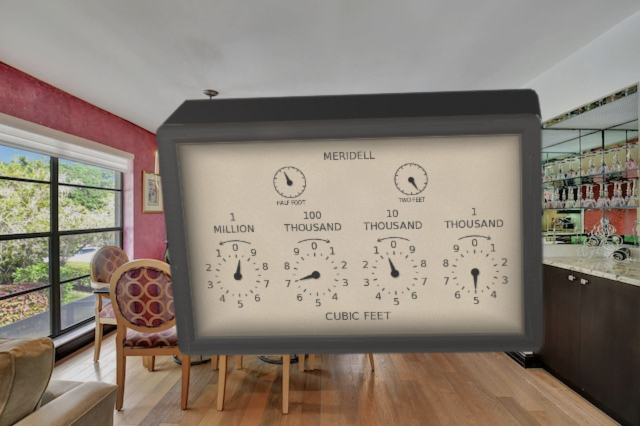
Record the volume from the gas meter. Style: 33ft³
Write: 970500ft³
